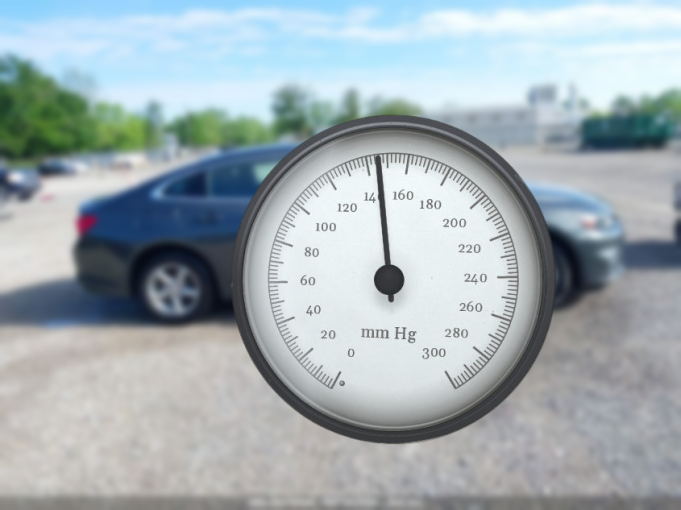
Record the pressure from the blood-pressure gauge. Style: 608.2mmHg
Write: 146mmHg
